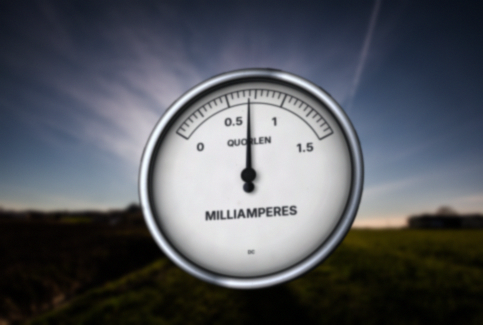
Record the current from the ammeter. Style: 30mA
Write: 0.7mA
